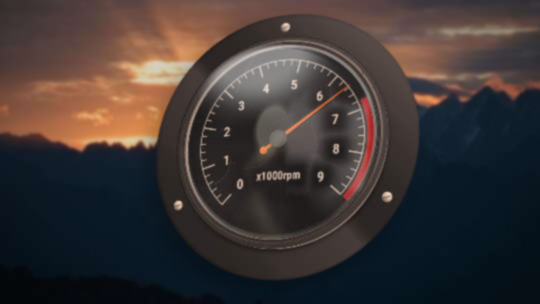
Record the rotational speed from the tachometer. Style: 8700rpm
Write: 6400rpm
